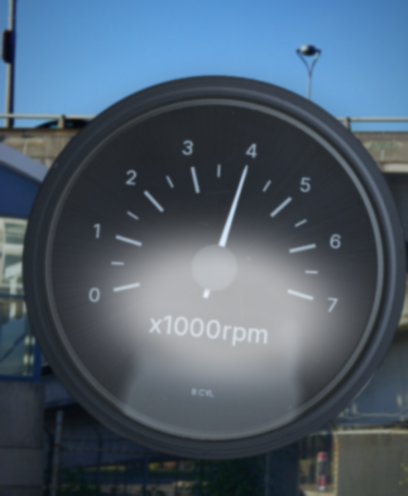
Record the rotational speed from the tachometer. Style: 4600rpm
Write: 4000rpm
